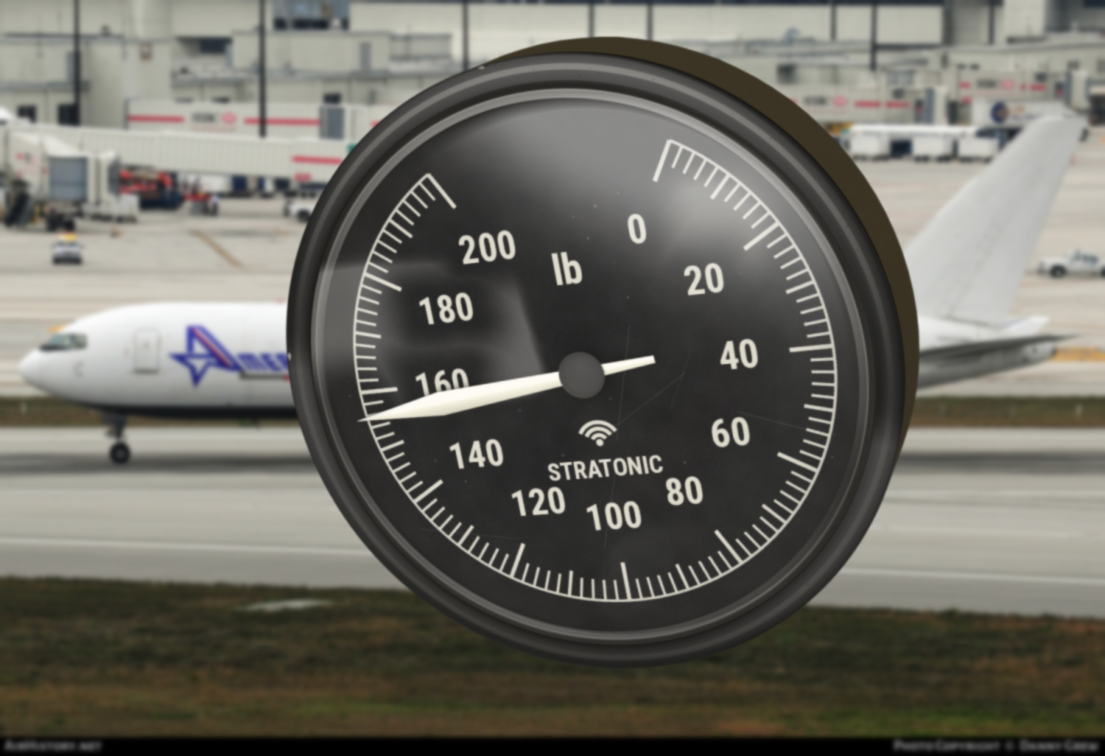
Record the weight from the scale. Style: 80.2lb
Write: 156lb
